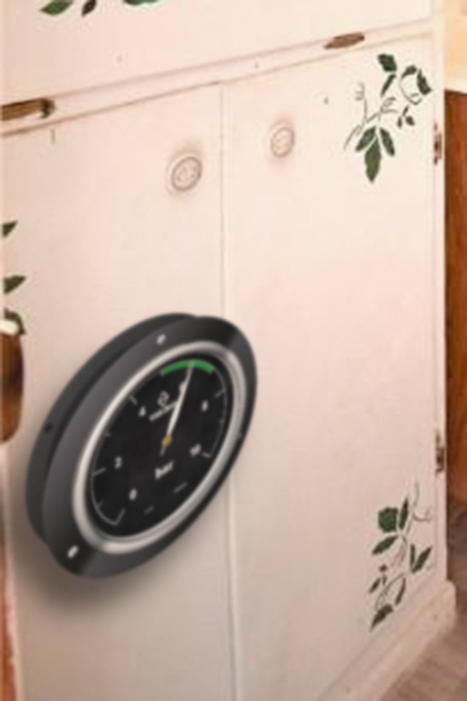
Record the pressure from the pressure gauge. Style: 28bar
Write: 6bar
